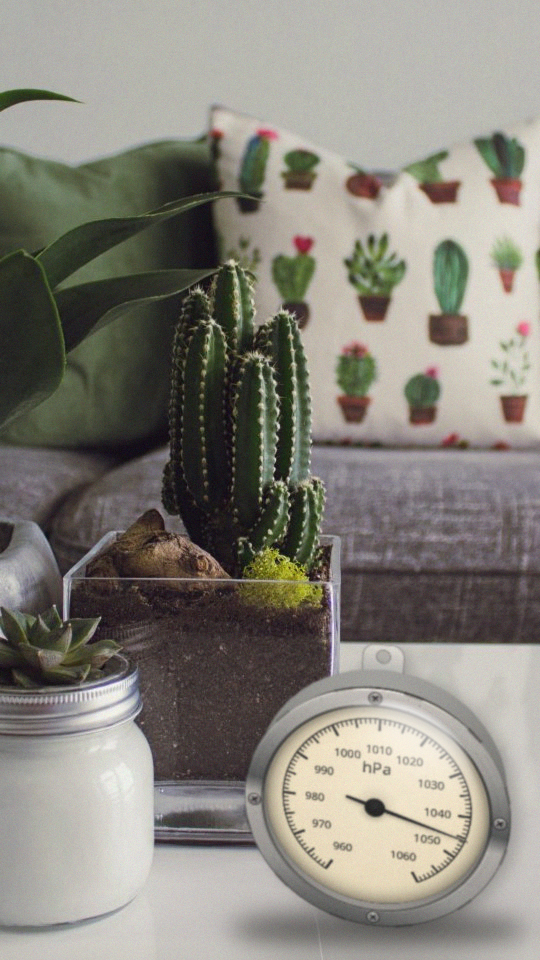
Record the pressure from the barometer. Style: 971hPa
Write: 1045hPa
